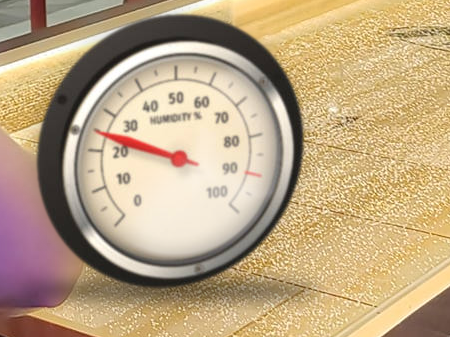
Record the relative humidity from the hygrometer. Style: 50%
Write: 25%
